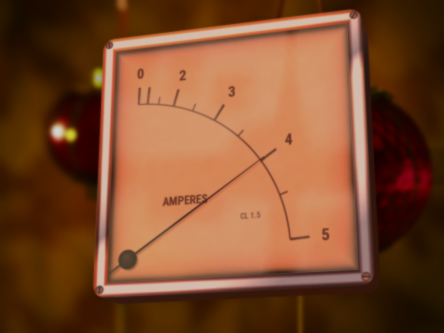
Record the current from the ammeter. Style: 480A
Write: 4A
